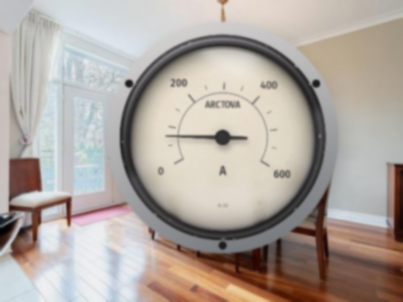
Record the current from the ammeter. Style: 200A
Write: 75A
